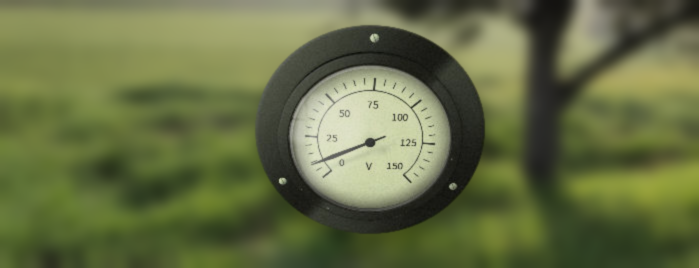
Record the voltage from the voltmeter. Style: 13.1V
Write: 10V
